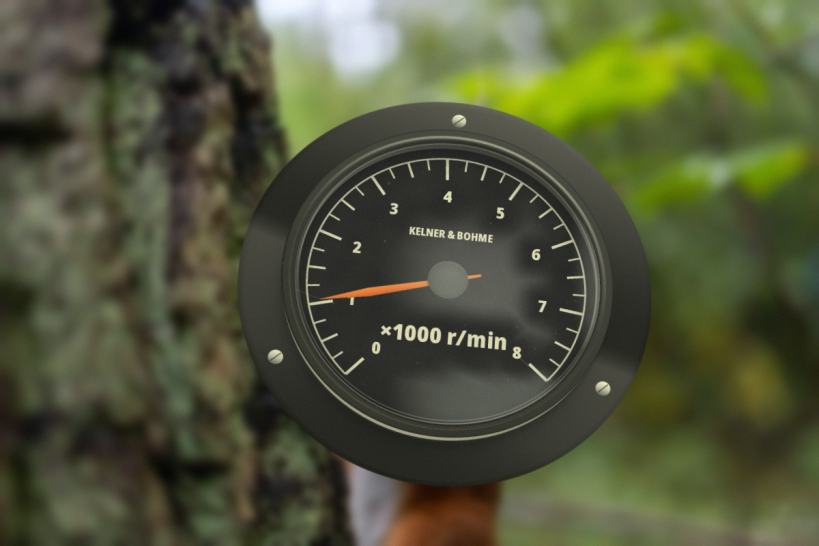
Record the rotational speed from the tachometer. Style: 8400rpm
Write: 1000rpm
